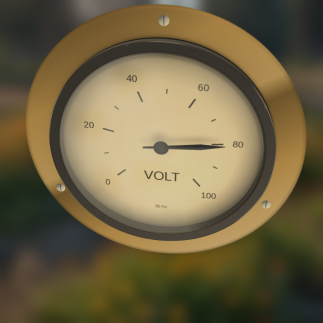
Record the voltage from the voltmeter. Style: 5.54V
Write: 80V
